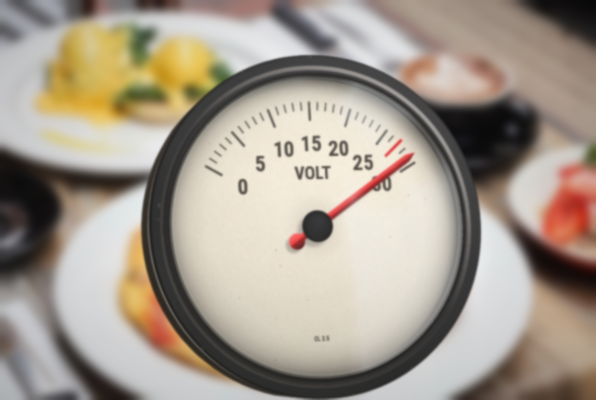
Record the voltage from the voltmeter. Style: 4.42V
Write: 29V
